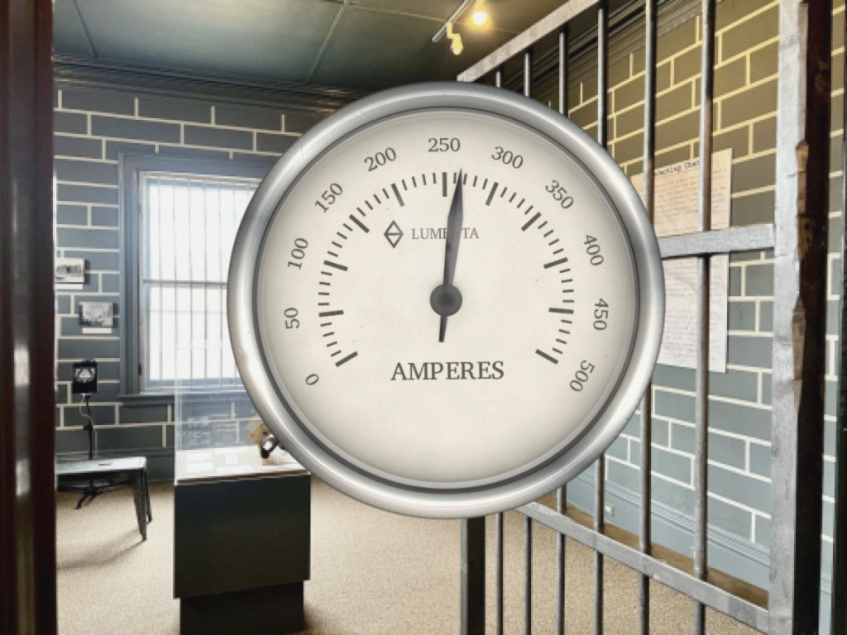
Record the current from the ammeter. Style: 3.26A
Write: 265A
